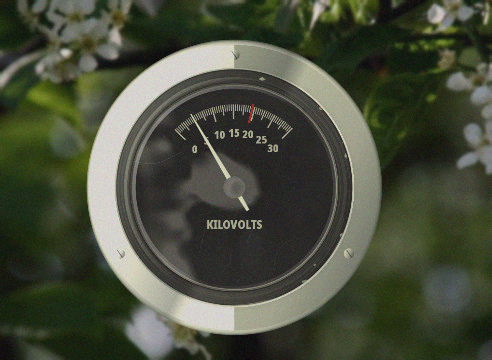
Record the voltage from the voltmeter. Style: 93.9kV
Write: 5kV
